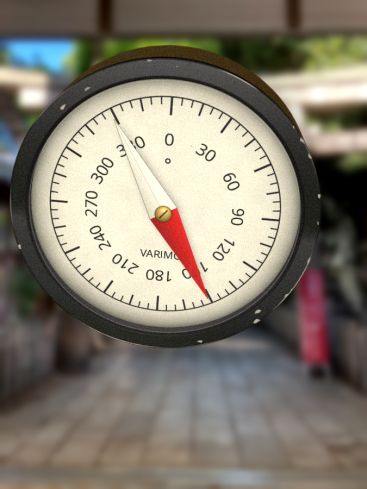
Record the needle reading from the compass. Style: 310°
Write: 150°
